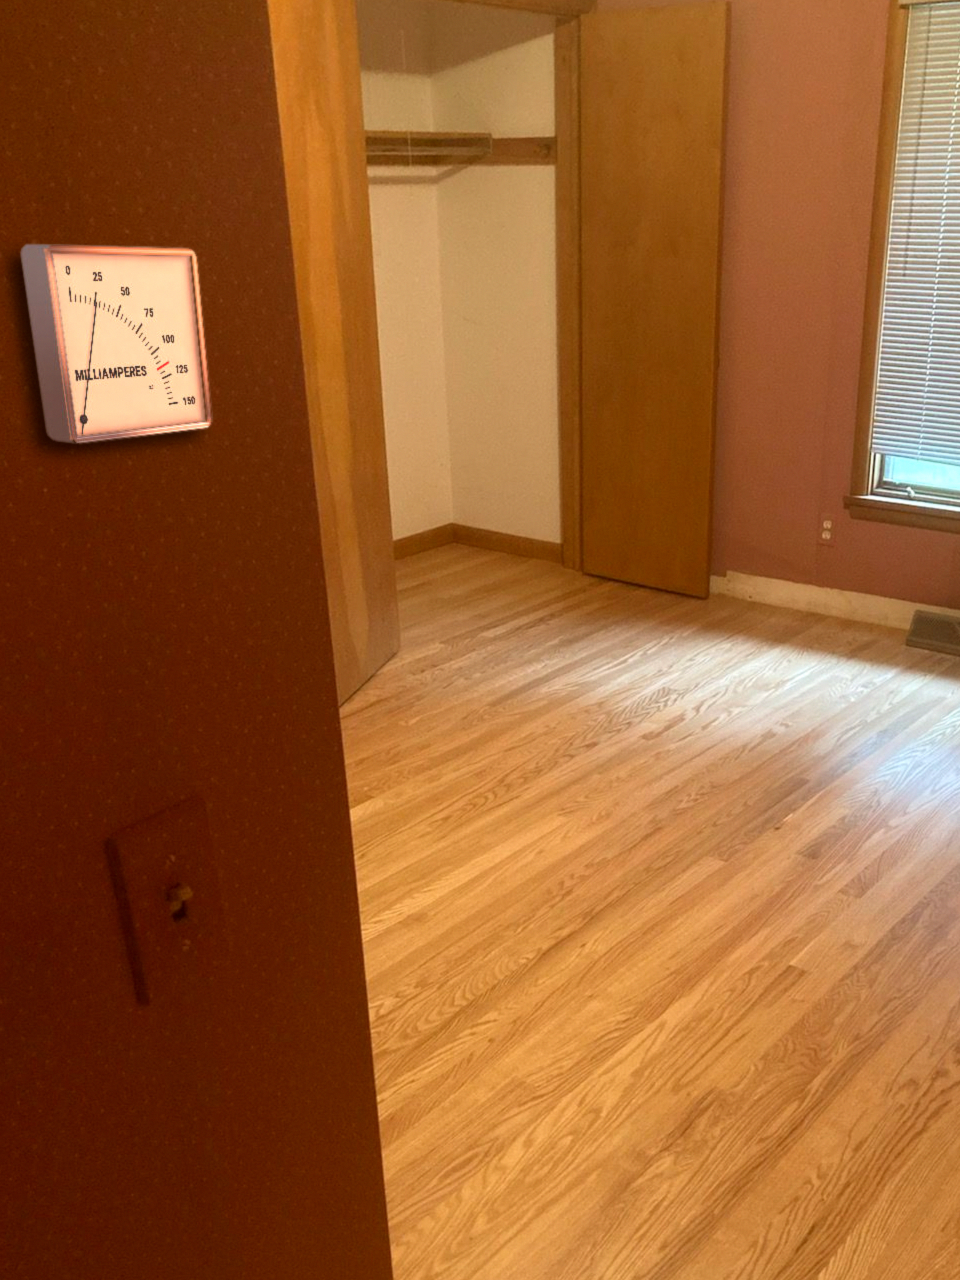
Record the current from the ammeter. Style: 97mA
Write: 25mA
